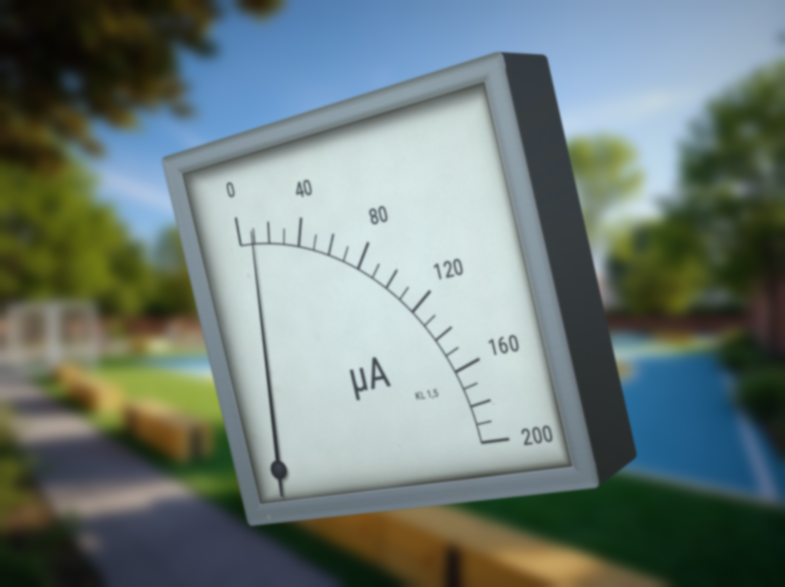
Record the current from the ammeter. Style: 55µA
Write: 10µA
